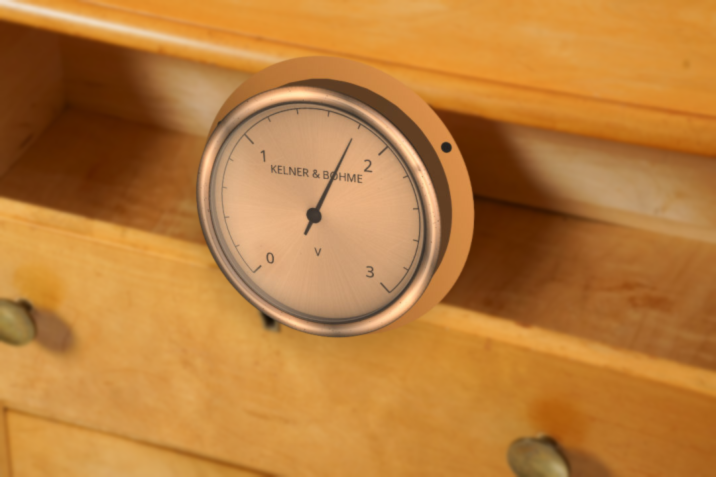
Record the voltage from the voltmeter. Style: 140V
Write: 1.8V
